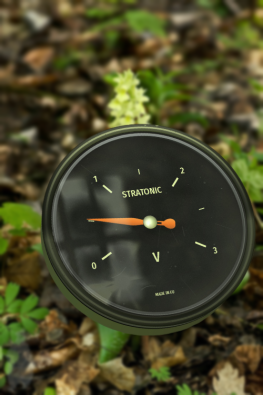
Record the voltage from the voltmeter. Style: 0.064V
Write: 0.5V
